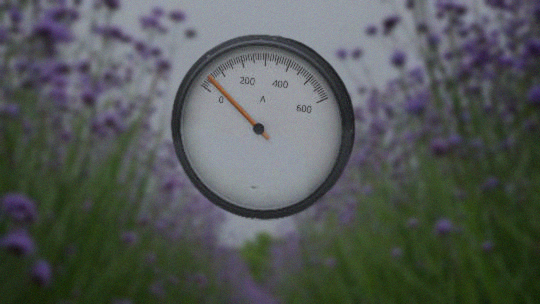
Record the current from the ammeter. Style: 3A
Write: 50A
